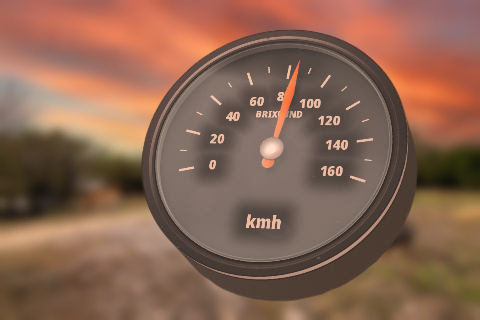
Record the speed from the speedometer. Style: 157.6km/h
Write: 85km/h
